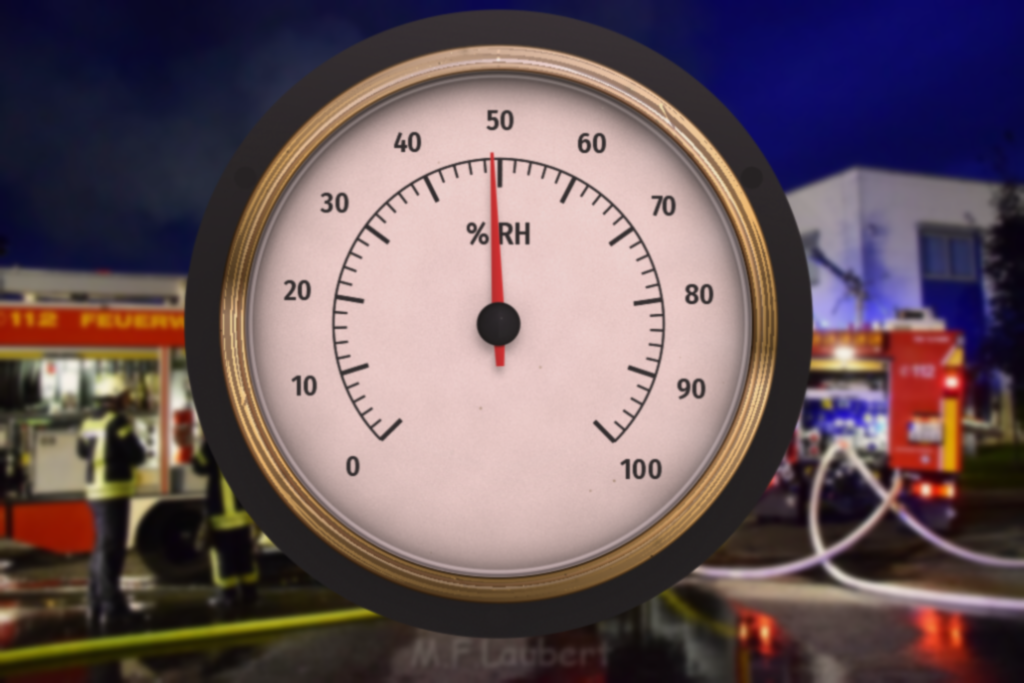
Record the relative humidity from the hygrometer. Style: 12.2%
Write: 49%
